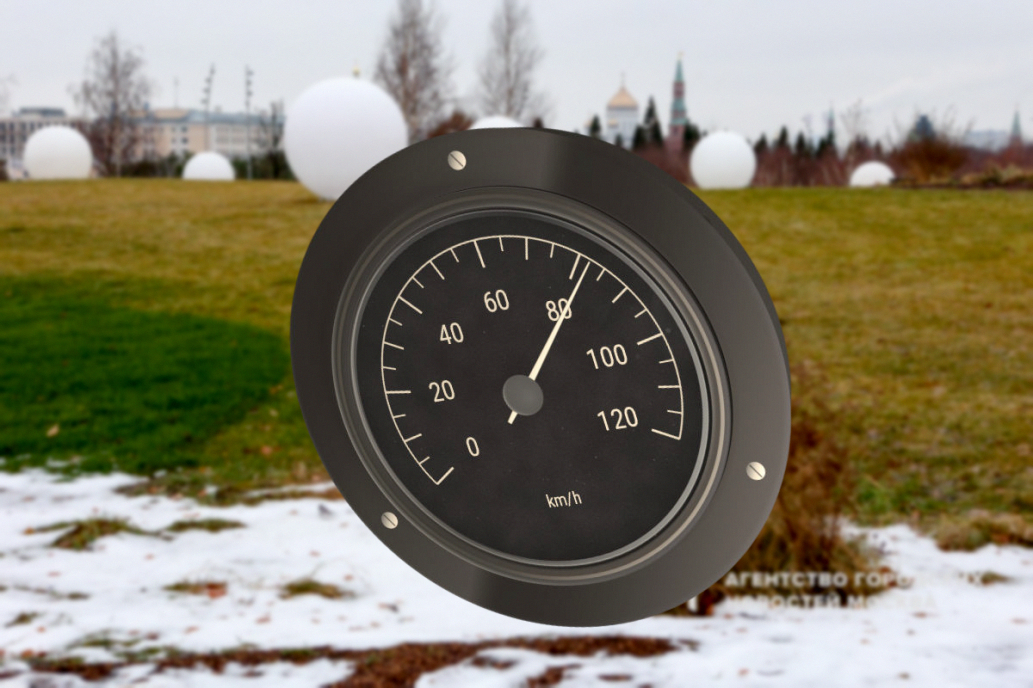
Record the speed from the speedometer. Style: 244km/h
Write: 82.5km/h
